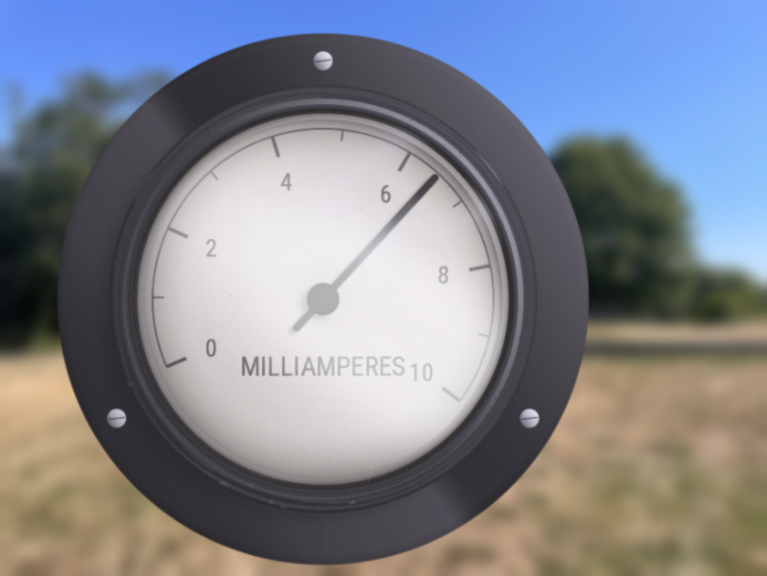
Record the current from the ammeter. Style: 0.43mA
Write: 6.5mA
